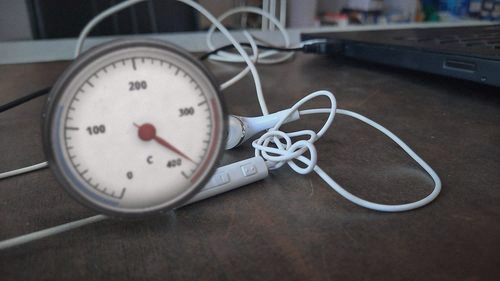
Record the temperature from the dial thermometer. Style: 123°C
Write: 380°C
